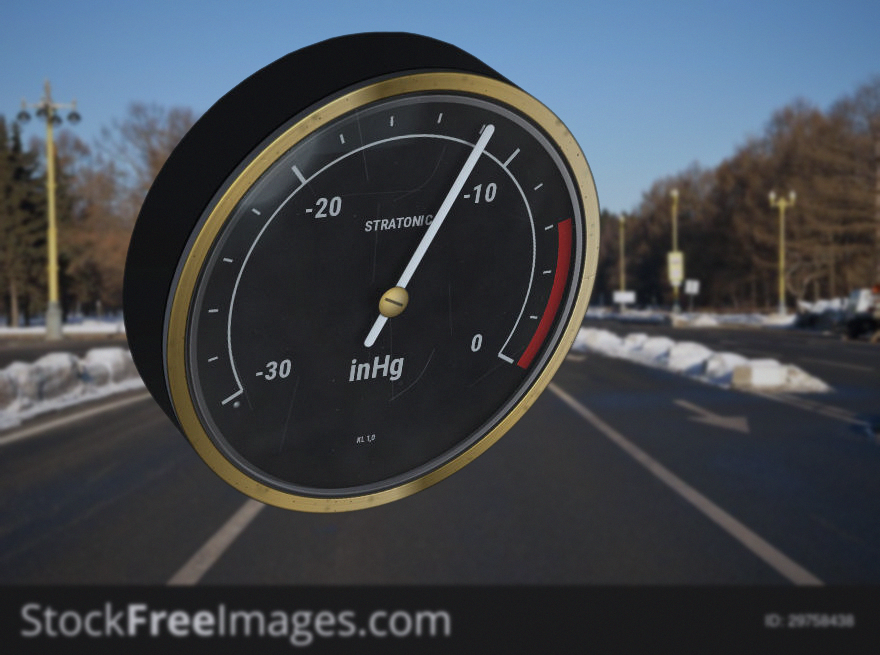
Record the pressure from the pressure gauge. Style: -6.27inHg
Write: -12inHg
